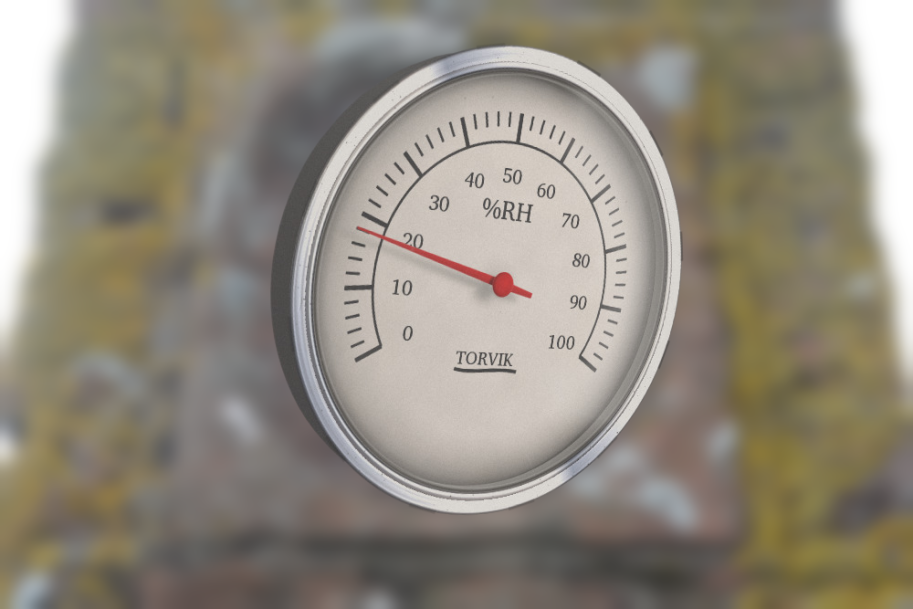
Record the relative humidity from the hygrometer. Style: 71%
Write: 18%
